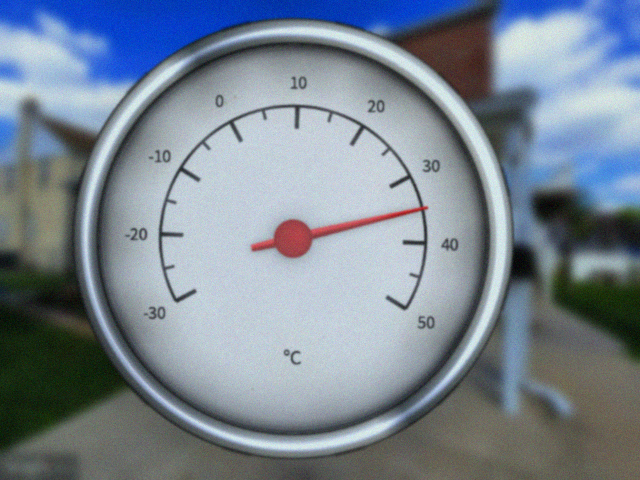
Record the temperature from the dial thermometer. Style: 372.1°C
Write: 35°C
